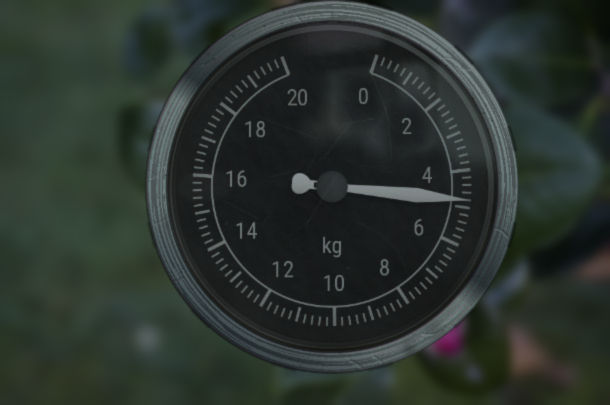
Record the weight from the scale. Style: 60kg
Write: 4.8kg
